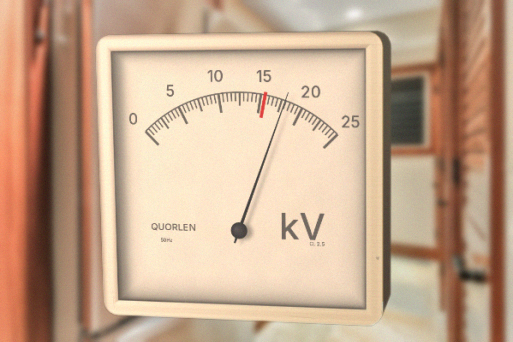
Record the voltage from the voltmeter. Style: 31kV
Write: 18kV
